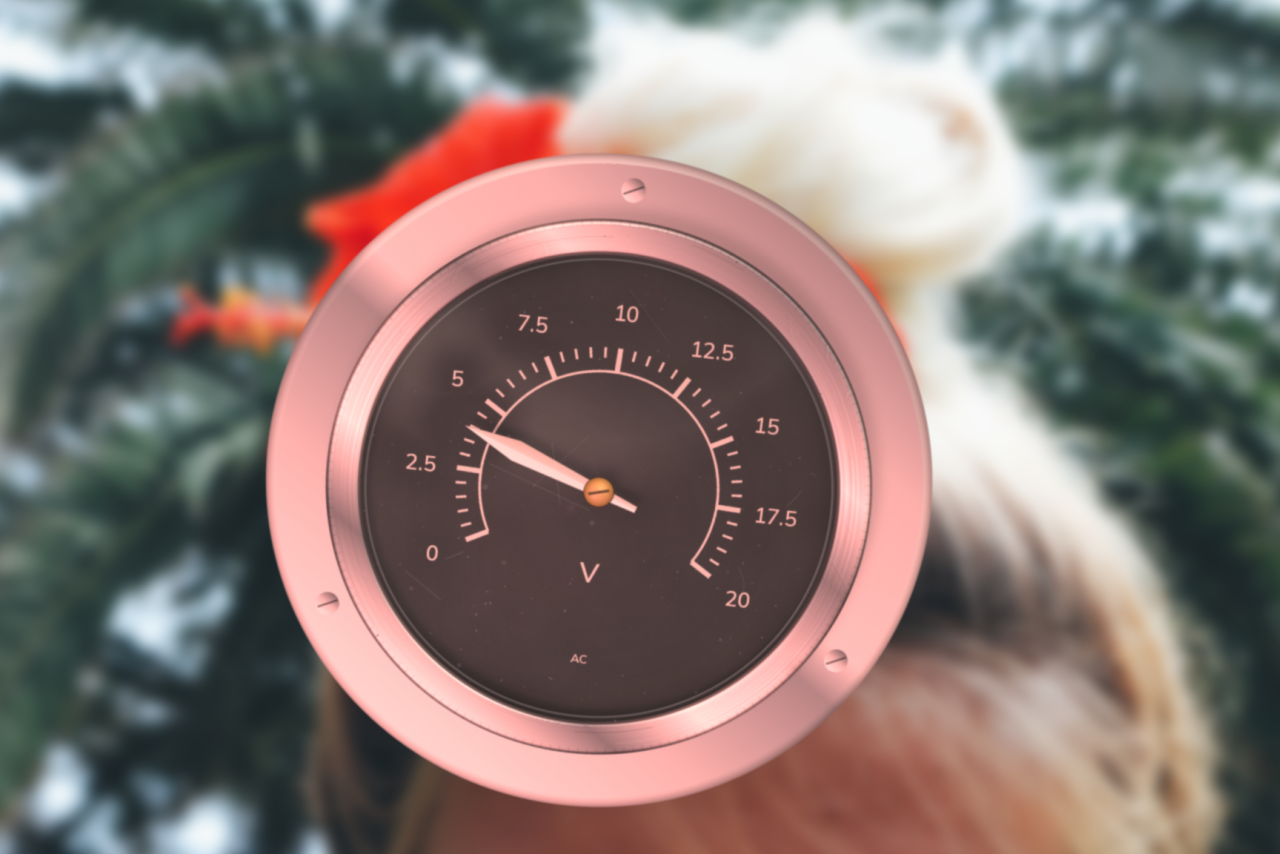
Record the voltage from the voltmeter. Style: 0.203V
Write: 4V
